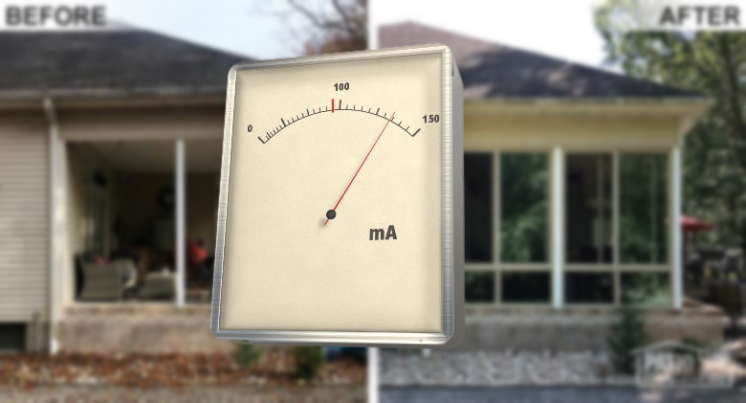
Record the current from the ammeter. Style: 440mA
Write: 135mA
